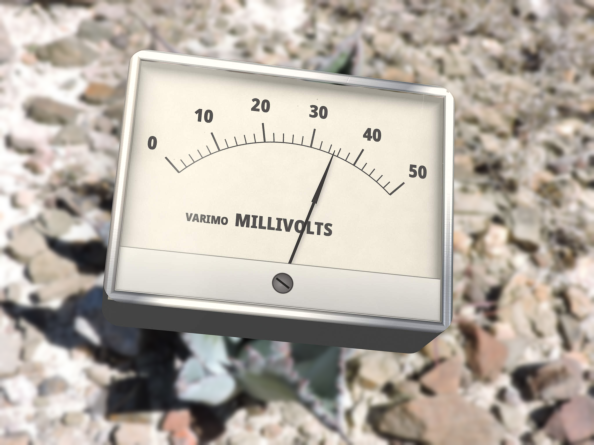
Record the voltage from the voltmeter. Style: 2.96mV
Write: 35mV
